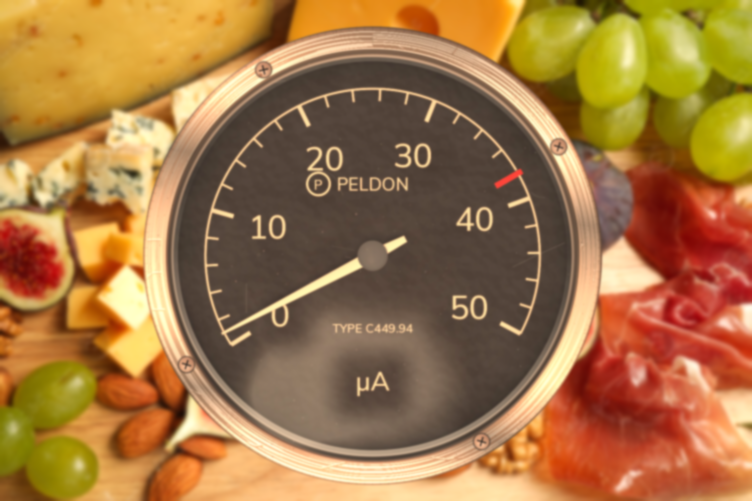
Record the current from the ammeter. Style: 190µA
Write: 1µA
